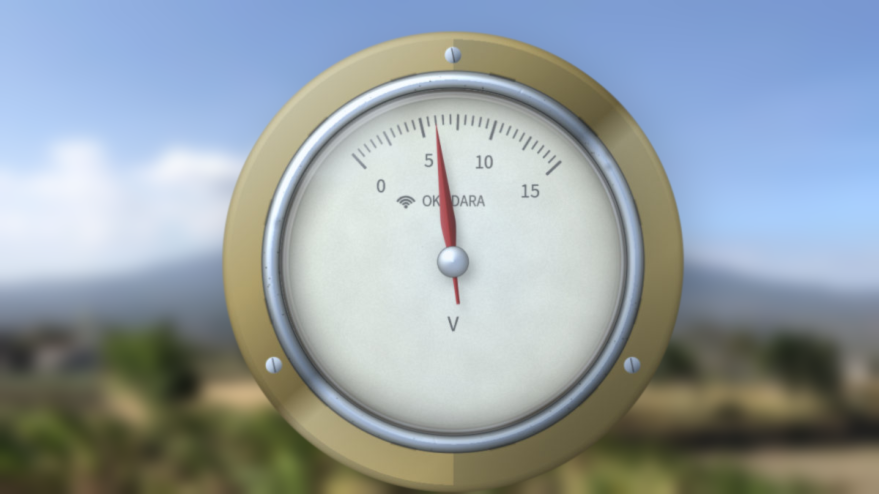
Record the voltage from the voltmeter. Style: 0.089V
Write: 6V
